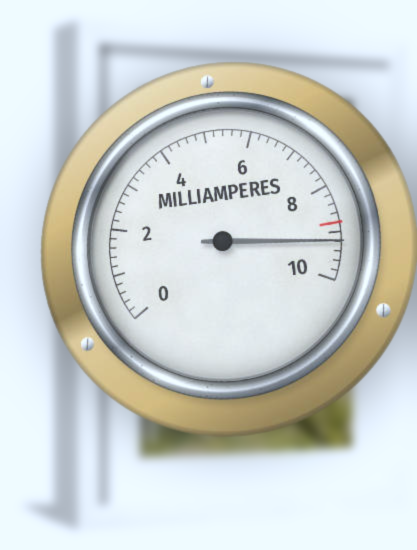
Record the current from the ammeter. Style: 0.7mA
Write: 9.2mA
